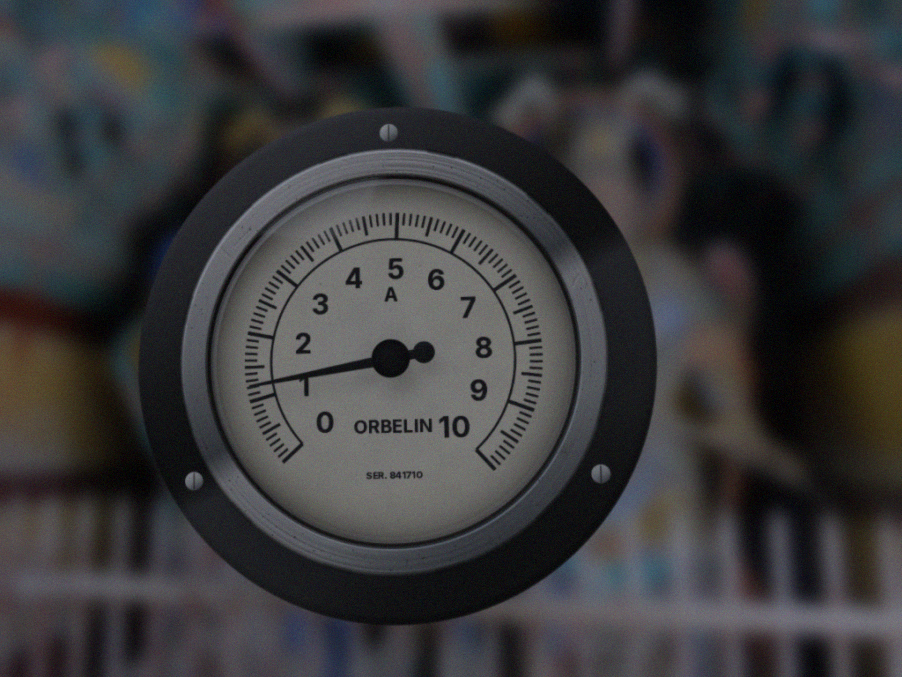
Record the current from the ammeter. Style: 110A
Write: 1.2A
